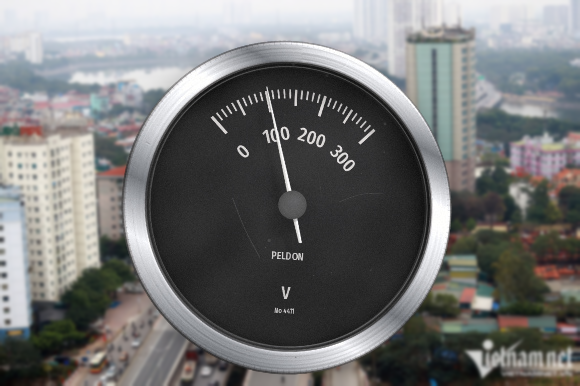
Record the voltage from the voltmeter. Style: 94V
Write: 100V
